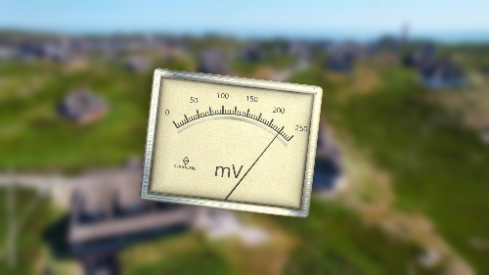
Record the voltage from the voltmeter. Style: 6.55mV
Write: 225mV
